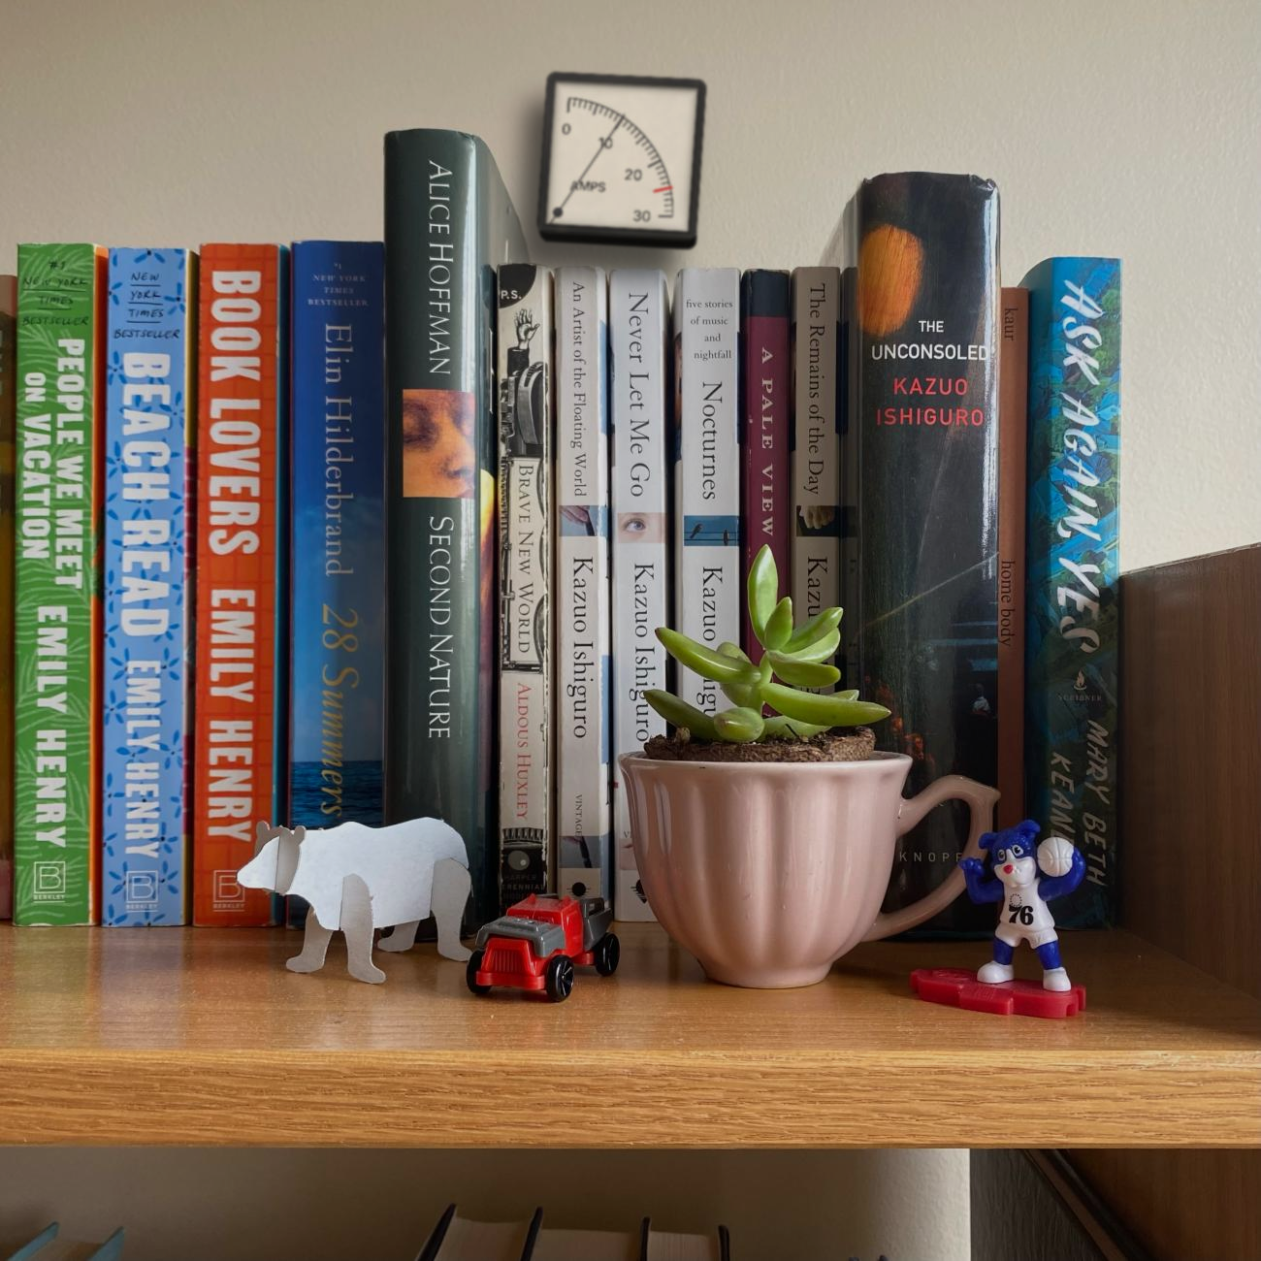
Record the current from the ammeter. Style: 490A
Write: 10A
